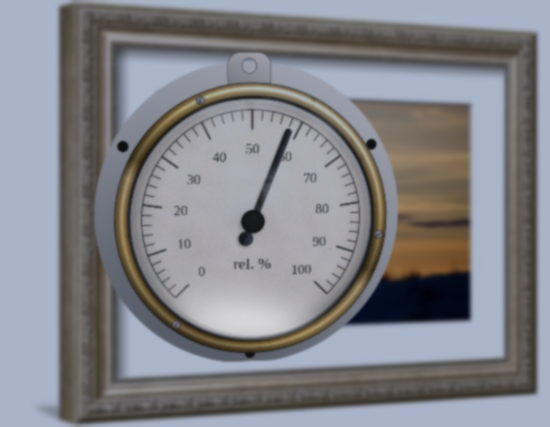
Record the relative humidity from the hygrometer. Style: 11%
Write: 58%
